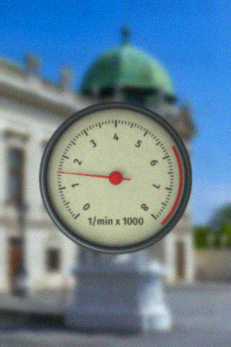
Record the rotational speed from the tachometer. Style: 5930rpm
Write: 1500rpm
